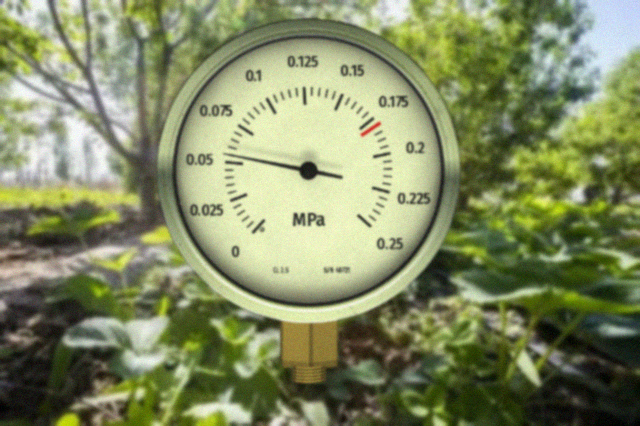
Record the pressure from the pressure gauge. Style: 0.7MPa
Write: 0.055MPa
